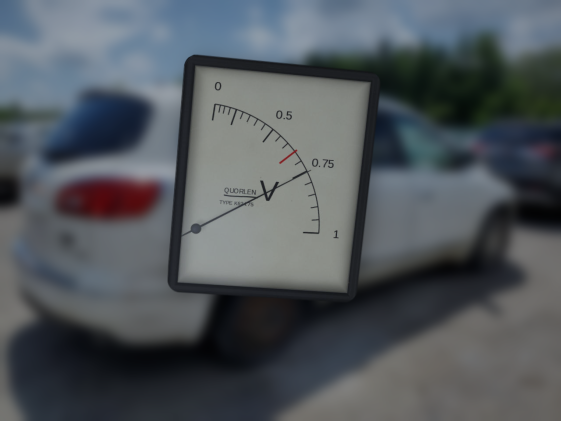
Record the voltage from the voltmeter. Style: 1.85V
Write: 0.75V
